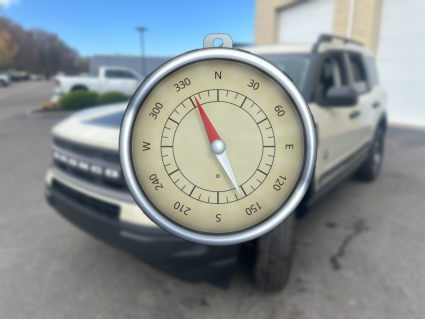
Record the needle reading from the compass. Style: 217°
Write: 335°
